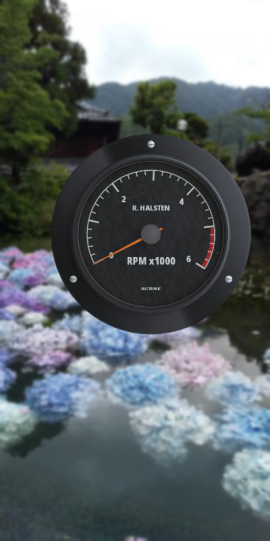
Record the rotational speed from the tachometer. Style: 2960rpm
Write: 0rpm
